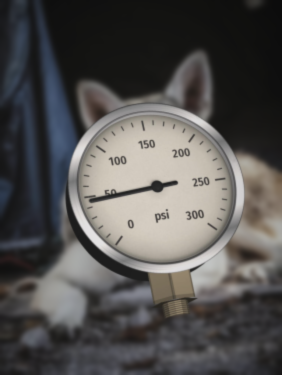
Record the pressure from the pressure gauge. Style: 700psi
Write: 45psi
